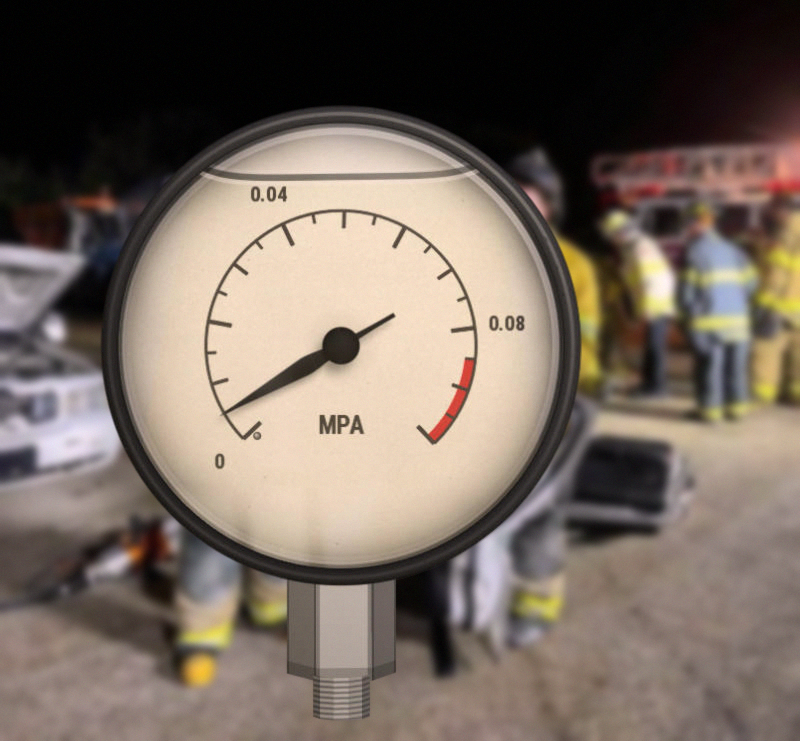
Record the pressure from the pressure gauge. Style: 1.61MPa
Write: 0.005MPa
